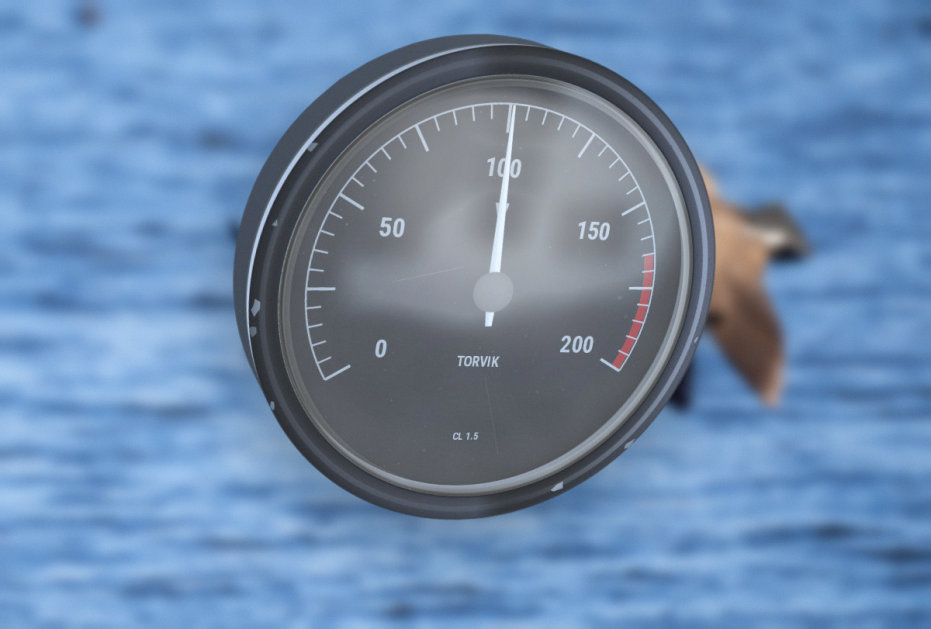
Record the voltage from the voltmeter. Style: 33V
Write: 100V
